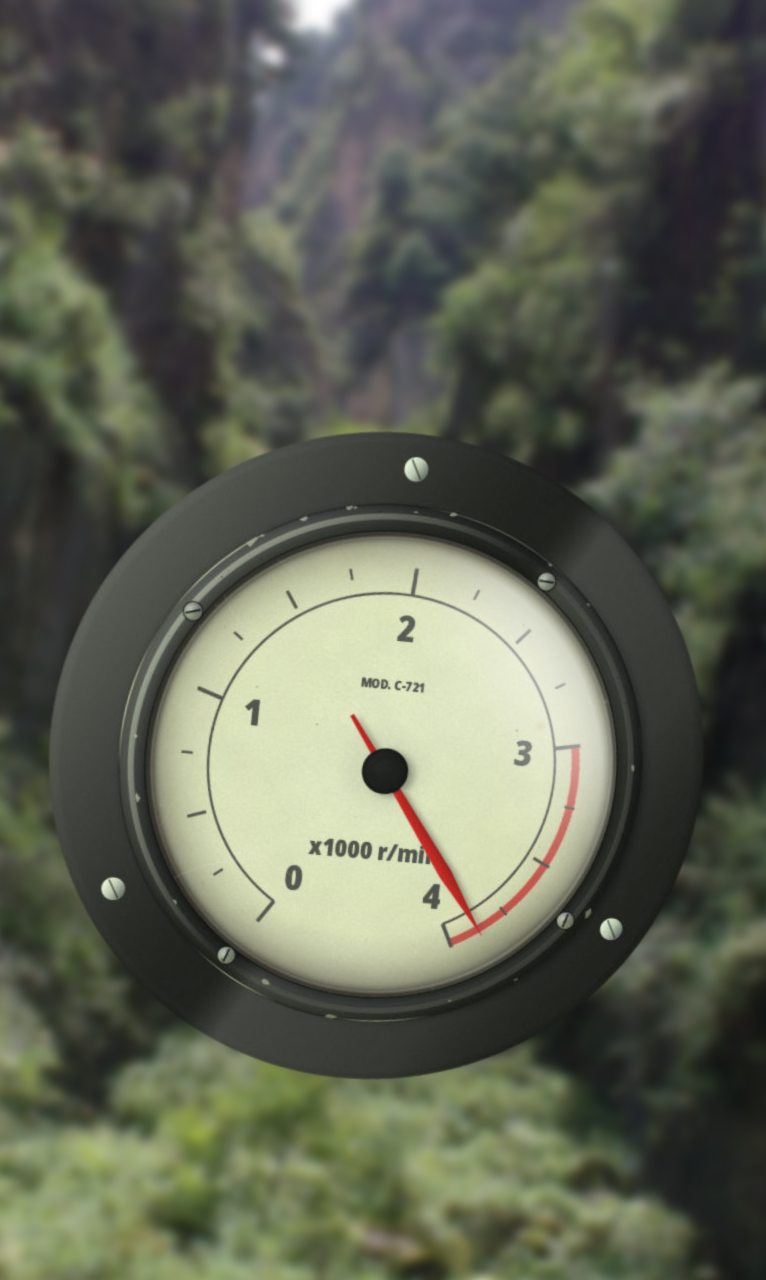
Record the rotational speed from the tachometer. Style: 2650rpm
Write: 3875rpm
